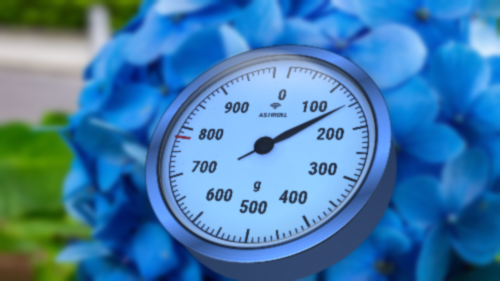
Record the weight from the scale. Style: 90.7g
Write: 150g
